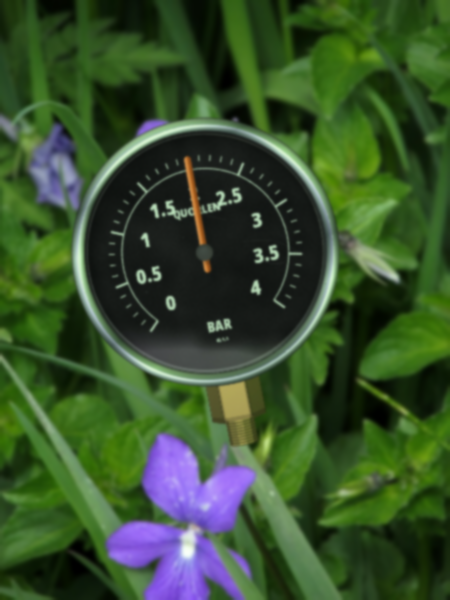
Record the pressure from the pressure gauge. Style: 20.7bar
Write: 2bar
